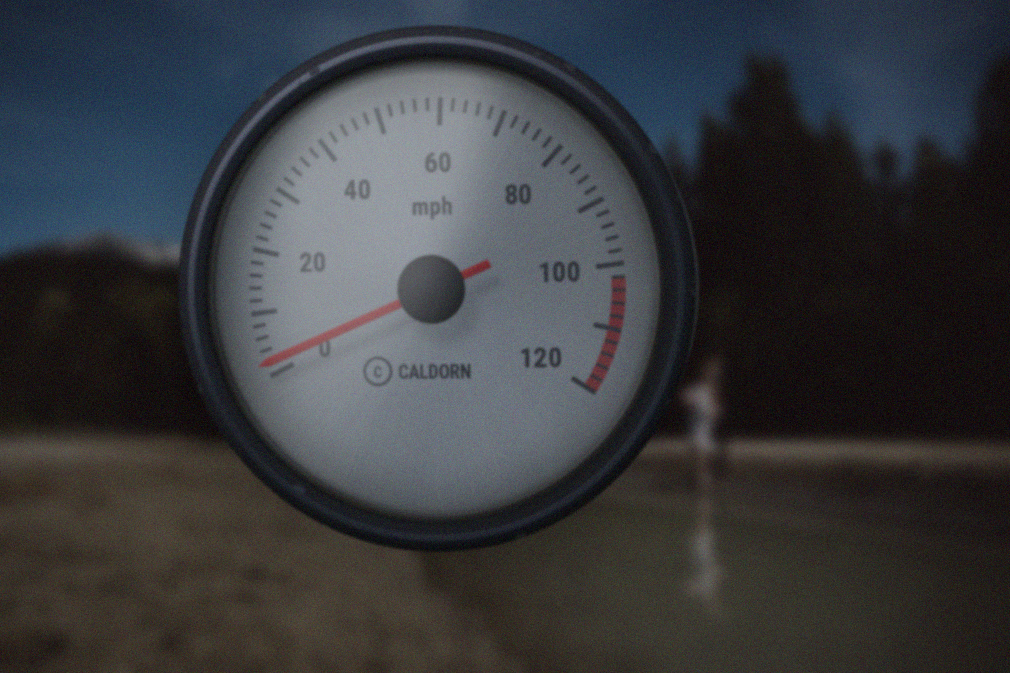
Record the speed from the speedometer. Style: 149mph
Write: 2mph
